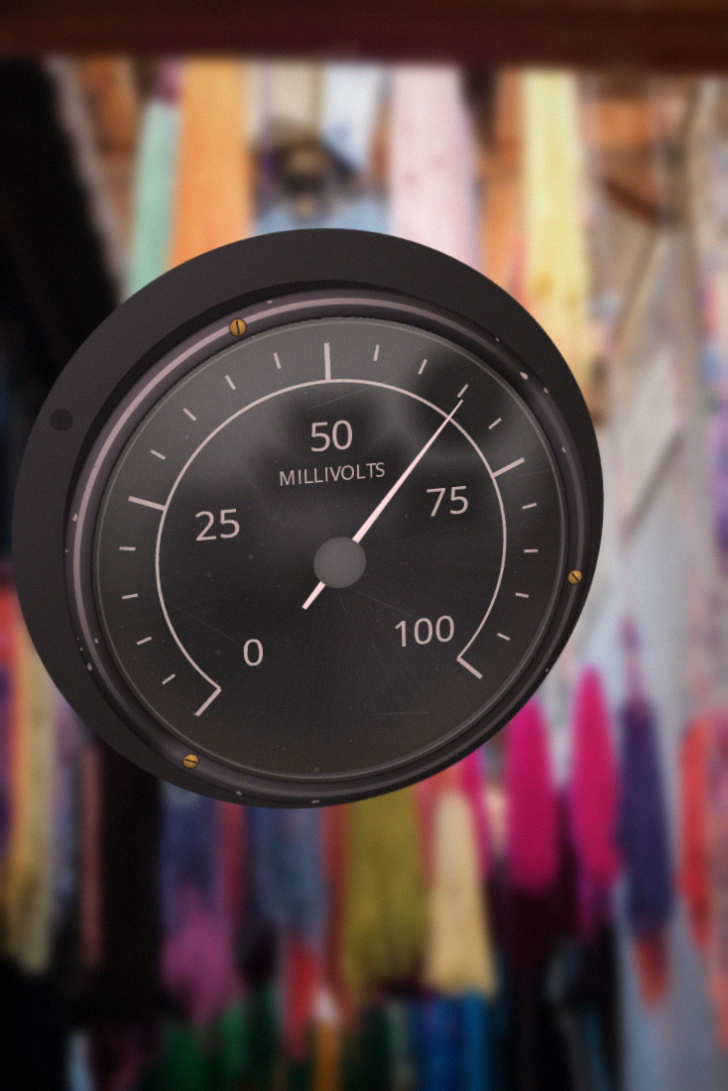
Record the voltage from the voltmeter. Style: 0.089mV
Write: 65mV
